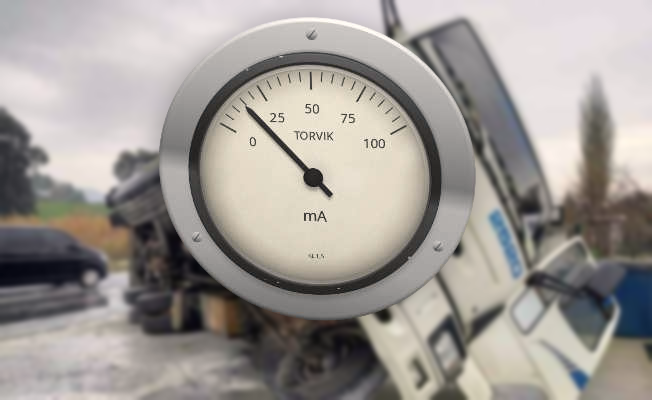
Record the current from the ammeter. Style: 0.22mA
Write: 15mA
